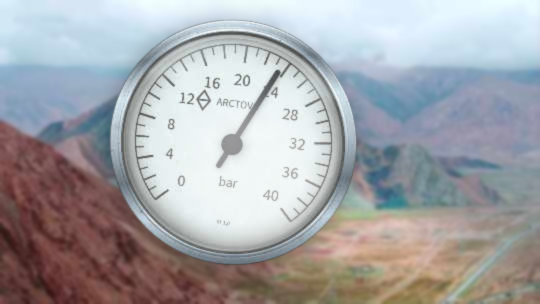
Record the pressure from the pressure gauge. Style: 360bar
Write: 23.5bar
